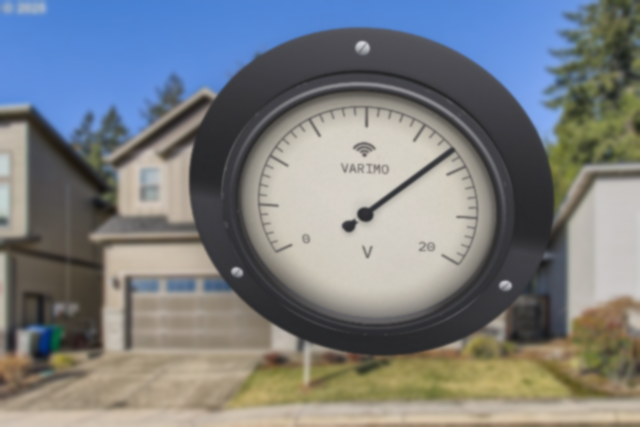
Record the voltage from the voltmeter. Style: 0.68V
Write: 14V
